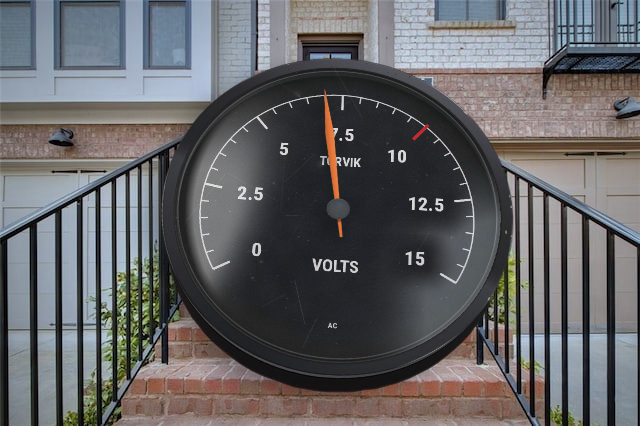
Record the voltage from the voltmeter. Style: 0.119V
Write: 7V
